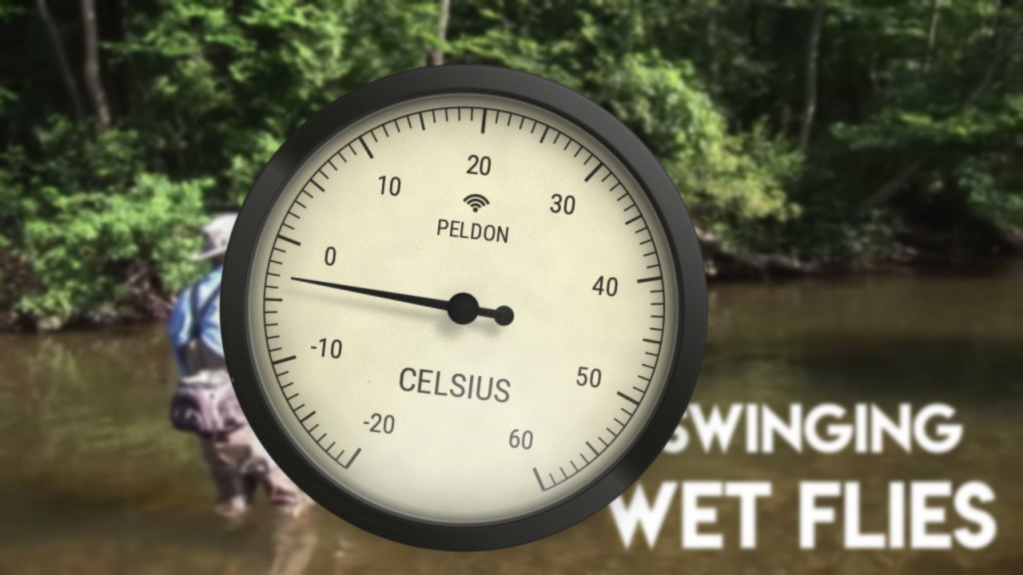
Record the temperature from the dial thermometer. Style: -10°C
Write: -3°C
